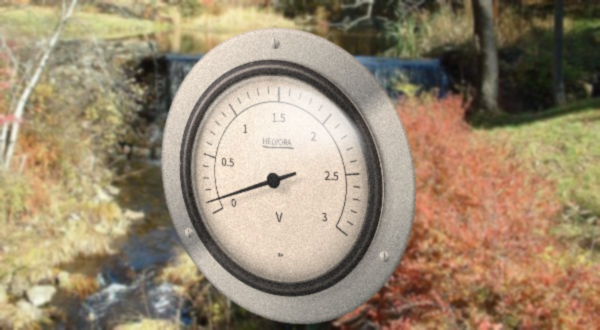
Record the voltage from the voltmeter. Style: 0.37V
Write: 0.1V
